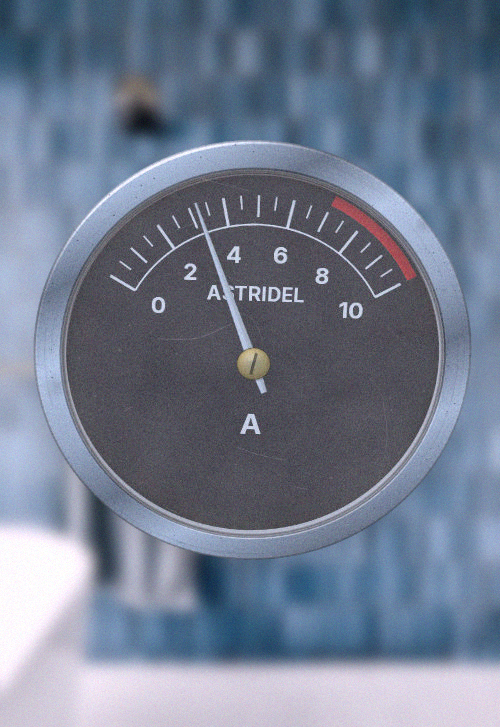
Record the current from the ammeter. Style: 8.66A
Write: 3.25A
